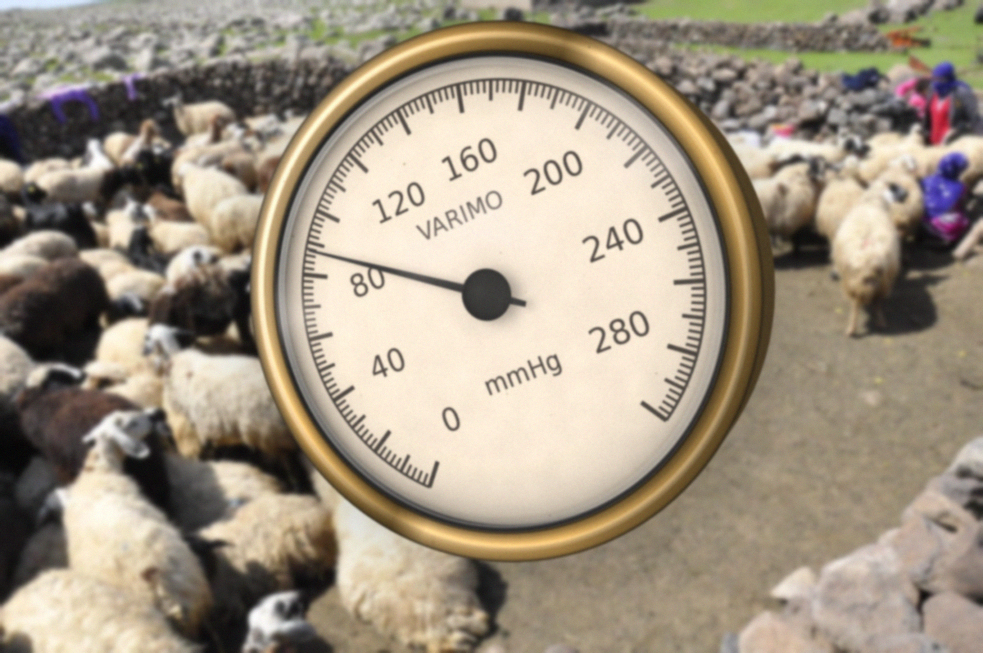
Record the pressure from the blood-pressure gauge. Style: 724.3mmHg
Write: 88mmHg
